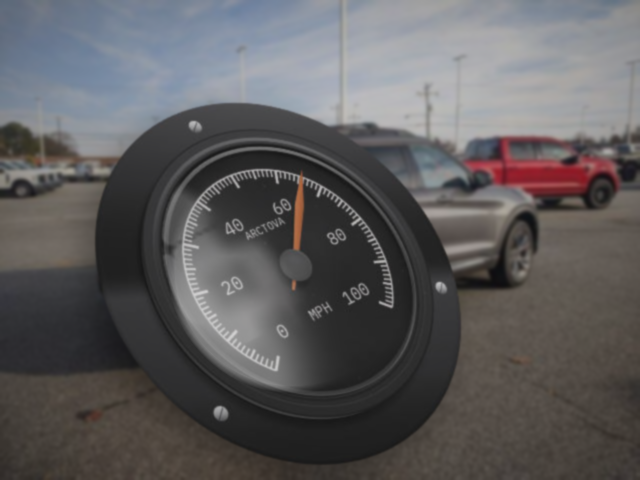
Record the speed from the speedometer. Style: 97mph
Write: 65mph
